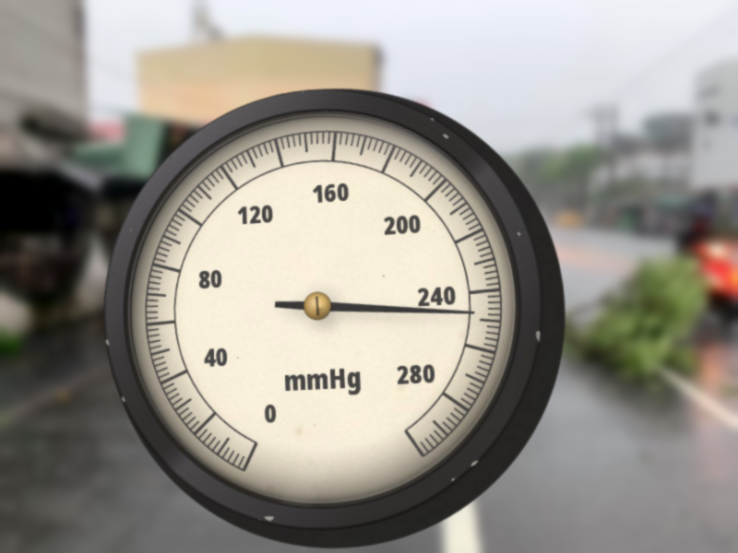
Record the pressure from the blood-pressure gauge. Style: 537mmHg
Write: 248mmHg
